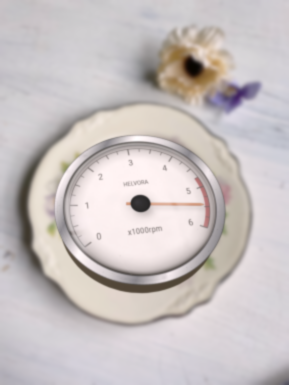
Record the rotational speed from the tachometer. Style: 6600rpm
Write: 5500rpm
